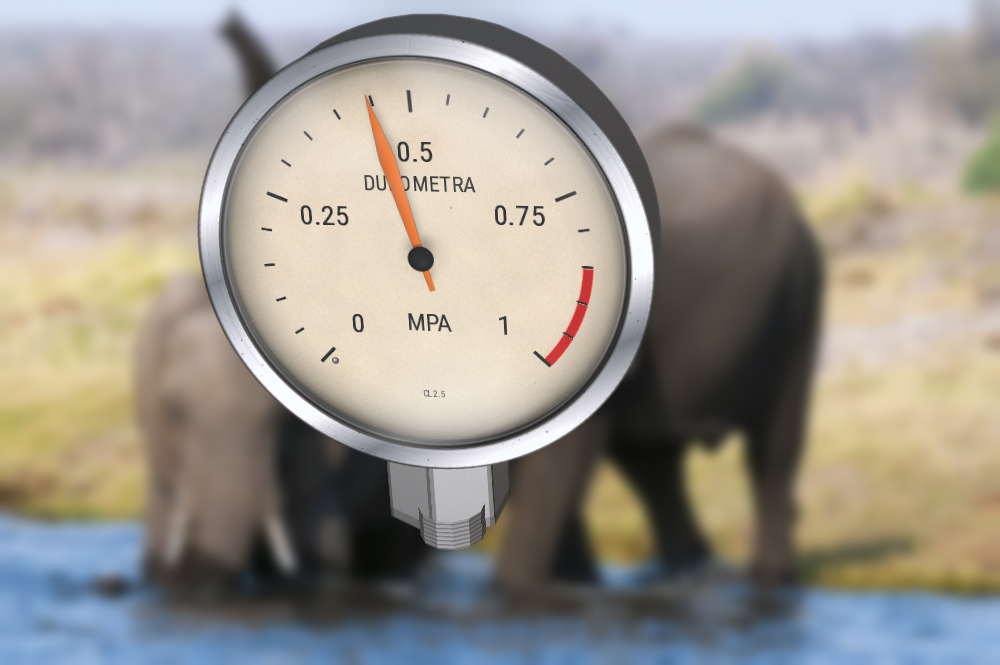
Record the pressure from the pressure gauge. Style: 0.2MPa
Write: 0.45MPa
